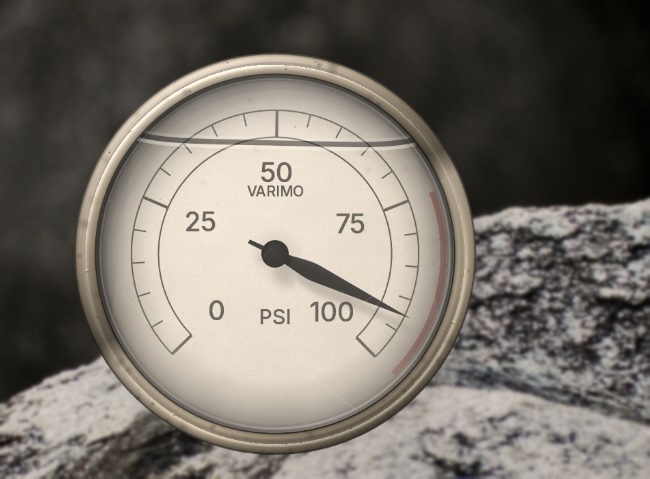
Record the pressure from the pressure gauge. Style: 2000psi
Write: 92.5psi
